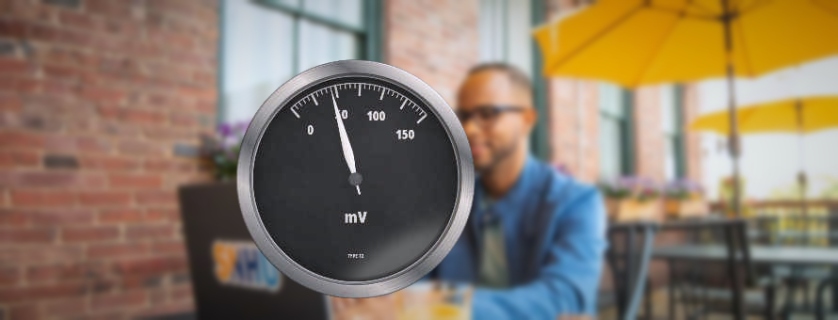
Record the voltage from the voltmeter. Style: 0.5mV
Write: 45mV
